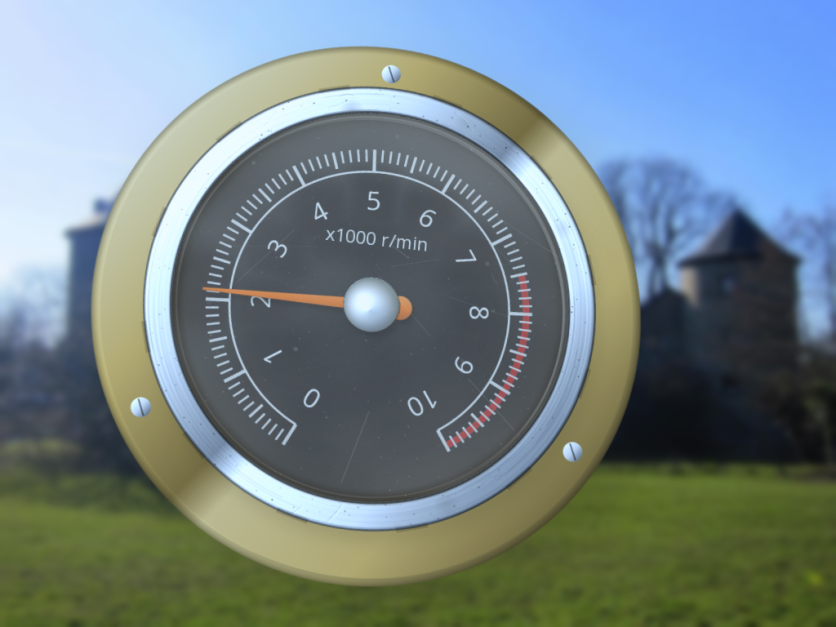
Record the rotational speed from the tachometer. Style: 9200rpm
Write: 2100rpm
